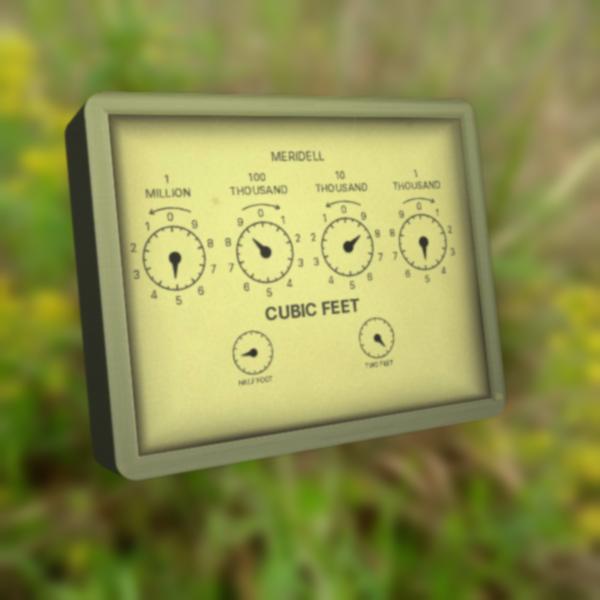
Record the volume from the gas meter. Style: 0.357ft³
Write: 488500ft³
